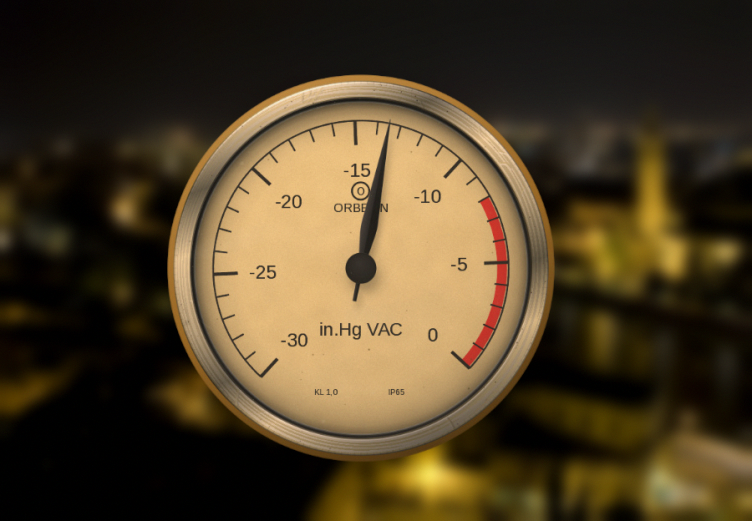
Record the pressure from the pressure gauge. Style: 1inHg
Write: -13.5inHg
